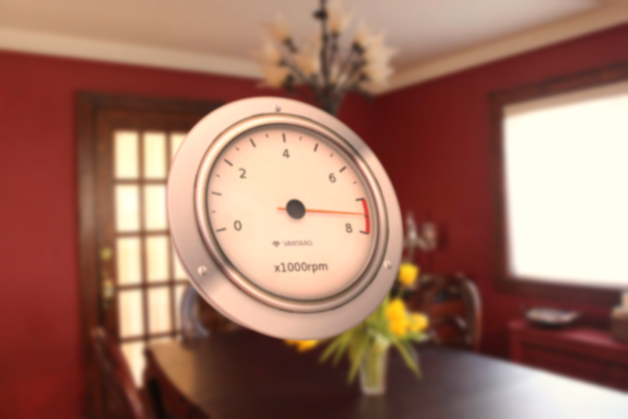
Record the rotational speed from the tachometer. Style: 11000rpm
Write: 7500rpm
